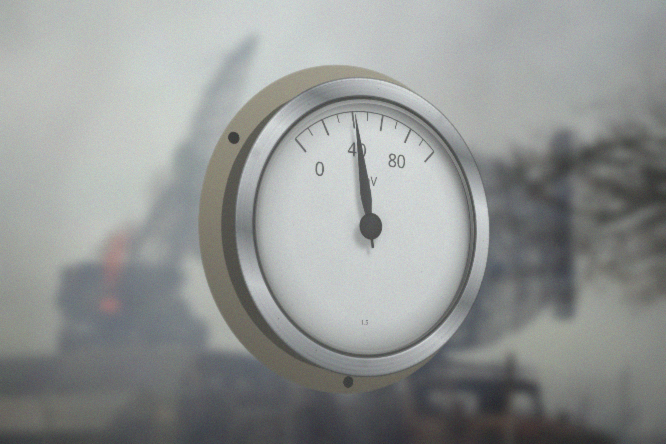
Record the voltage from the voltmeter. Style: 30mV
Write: 40mV
